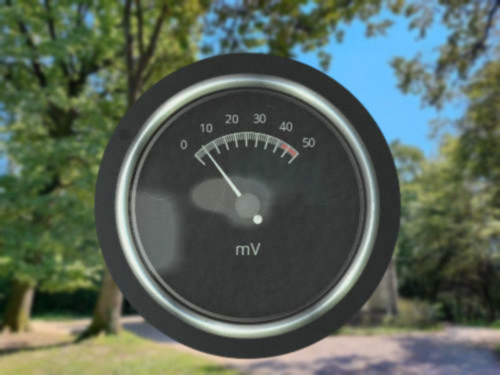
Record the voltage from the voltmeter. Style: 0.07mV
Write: 5mV
